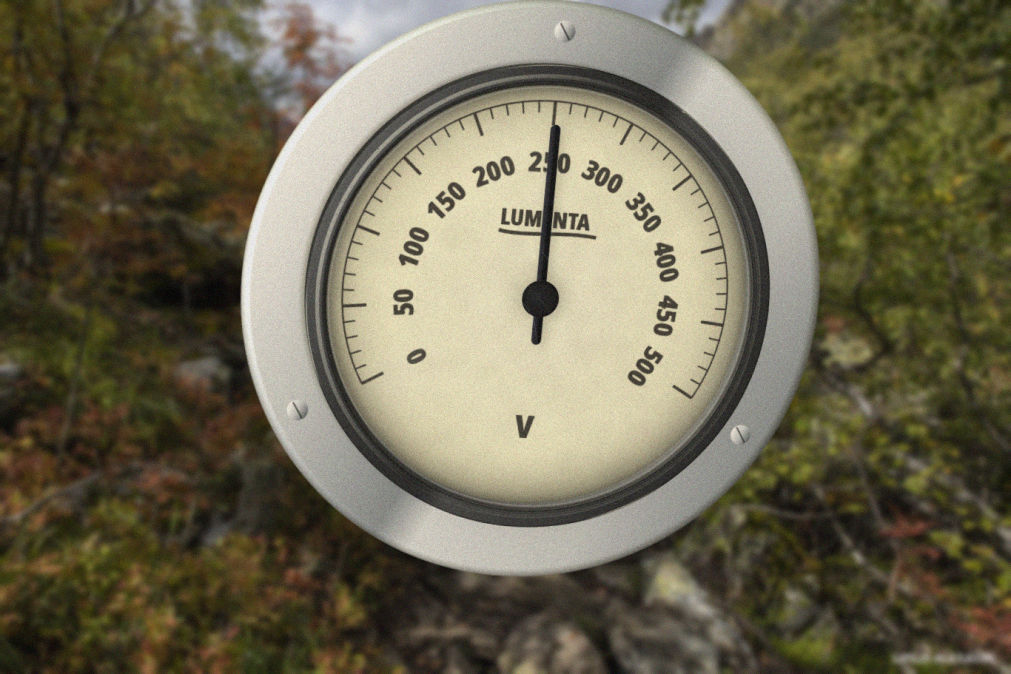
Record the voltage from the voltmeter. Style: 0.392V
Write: 250V
